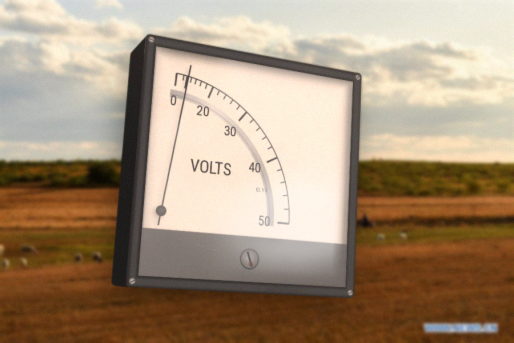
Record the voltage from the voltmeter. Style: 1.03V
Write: 10V
